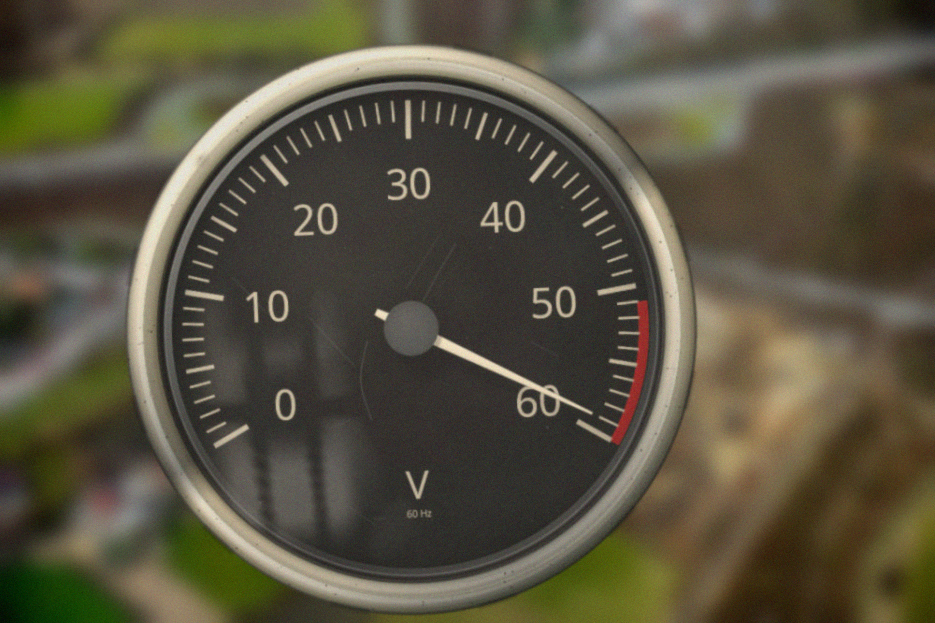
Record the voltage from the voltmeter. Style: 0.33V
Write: 59V
